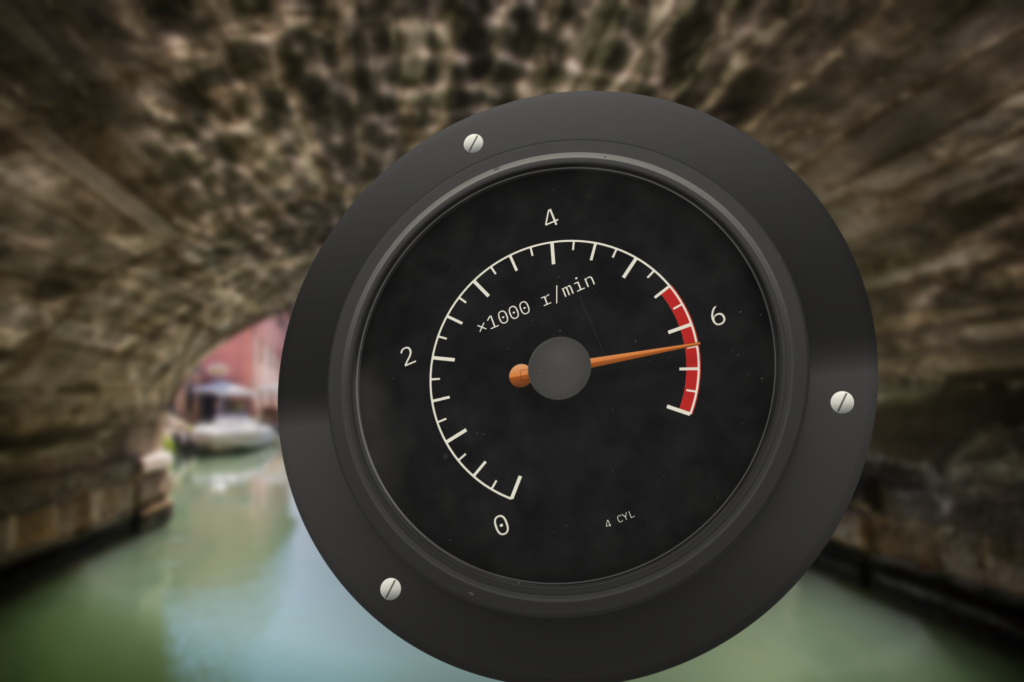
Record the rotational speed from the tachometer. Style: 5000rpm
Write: 6250rpm
